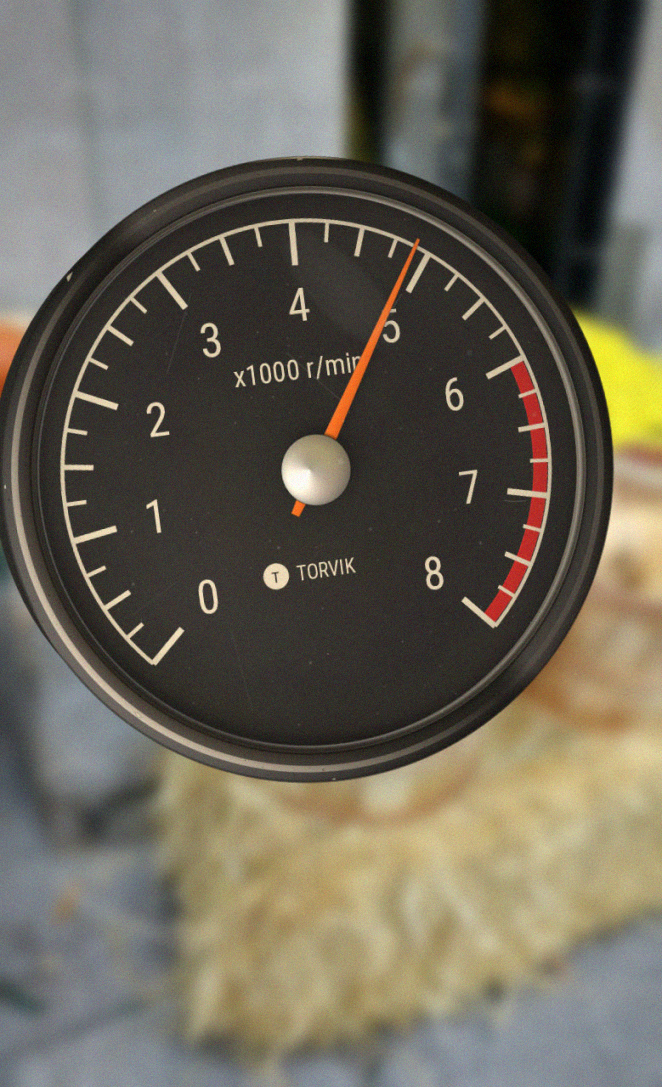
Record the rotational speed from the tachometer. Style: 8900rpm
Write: 4875rpm
